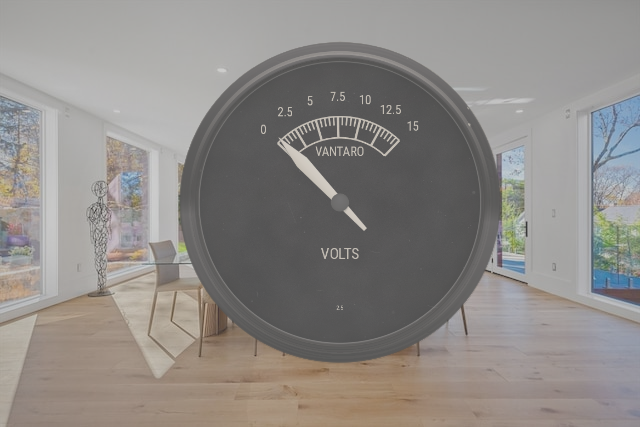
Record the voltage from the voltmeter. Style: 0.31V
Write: 0.5V
